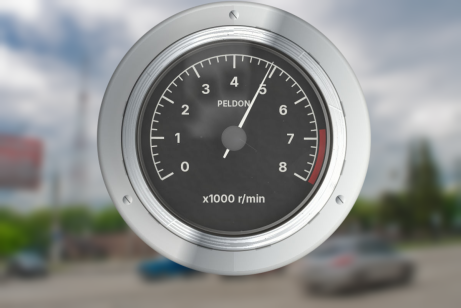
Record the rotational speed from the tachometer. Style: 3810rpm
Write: 4900rpm
